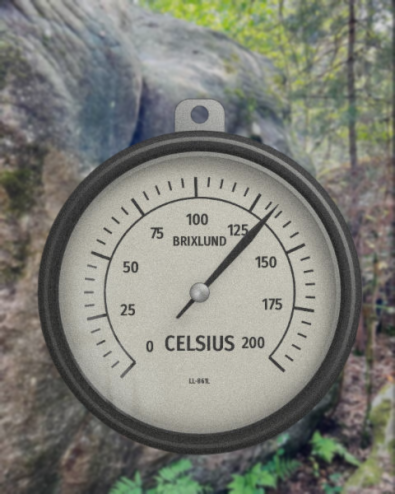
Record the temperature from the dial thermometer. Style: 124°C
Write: 132.5°C
